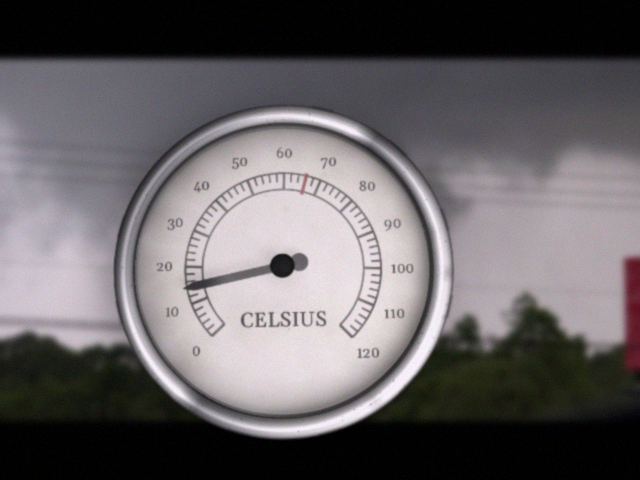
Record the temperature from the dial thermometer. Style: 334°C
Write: 14°C
